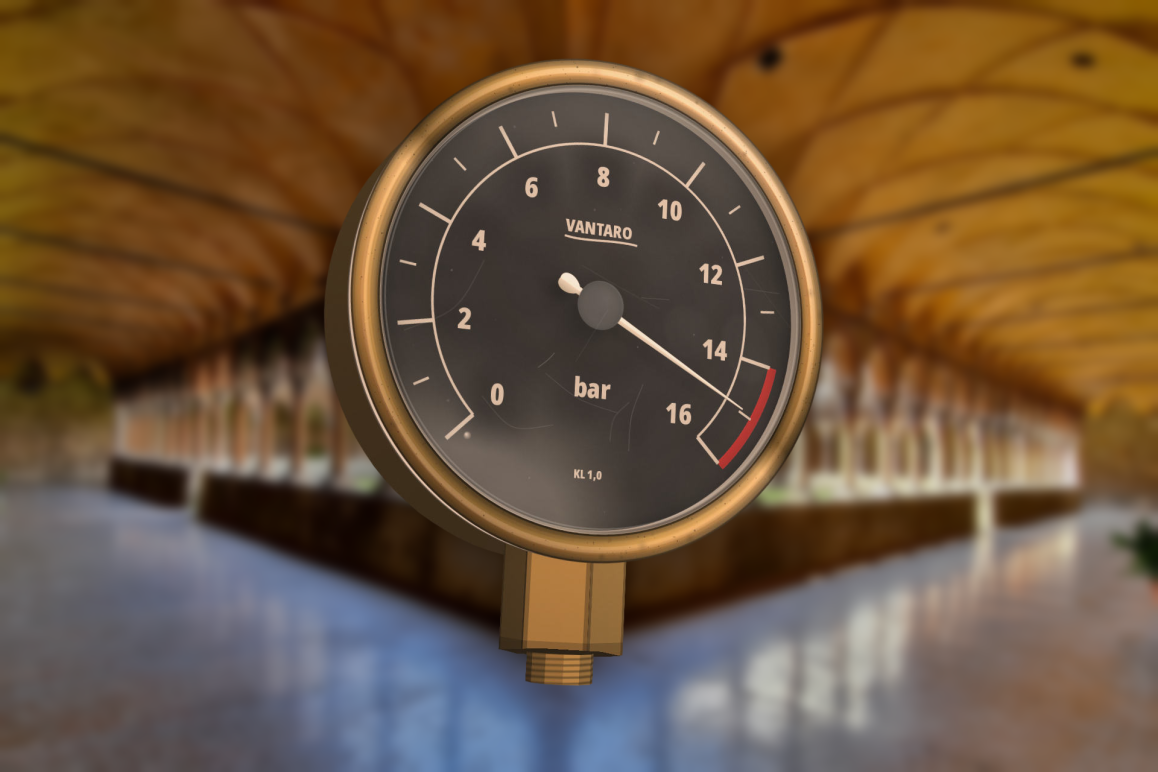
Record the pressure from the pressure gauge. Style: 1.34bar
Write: 15bar
